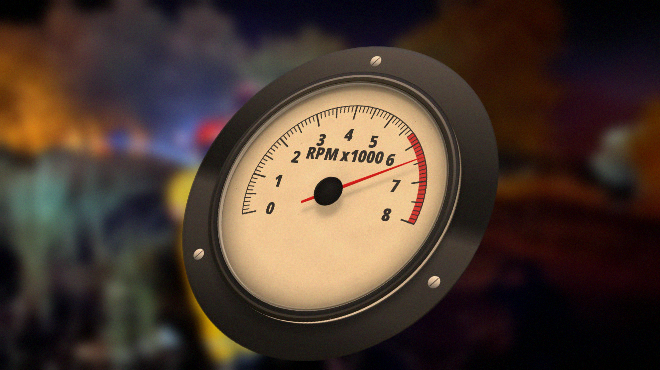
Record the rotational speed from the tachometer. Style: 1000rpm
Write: 6500rpm
